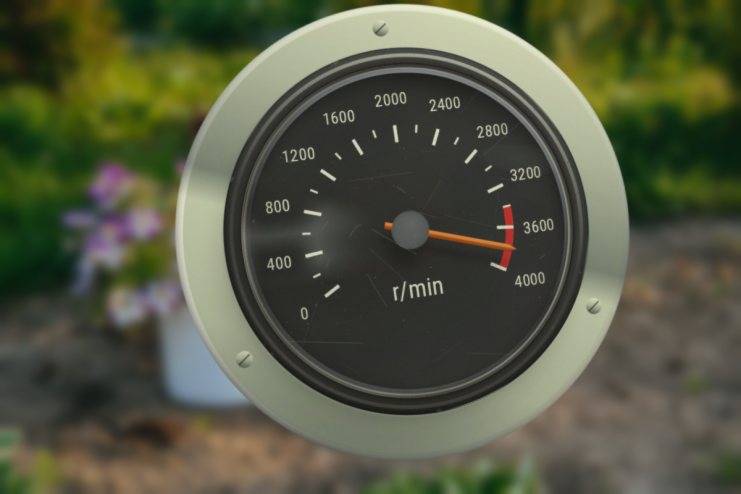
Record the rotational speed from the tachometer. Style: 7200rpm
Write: 3800rpm
